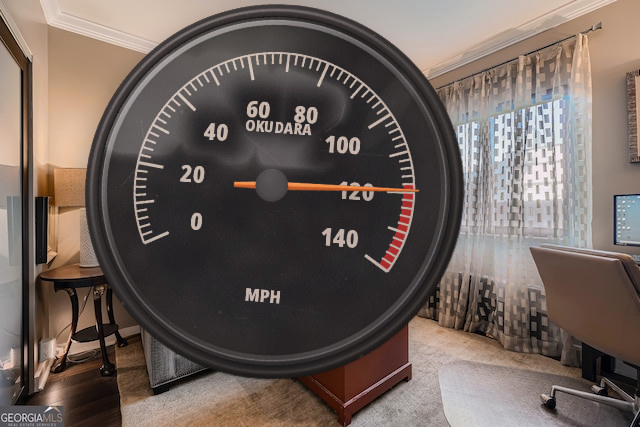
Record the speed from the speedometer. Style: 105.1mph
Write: 120mph
